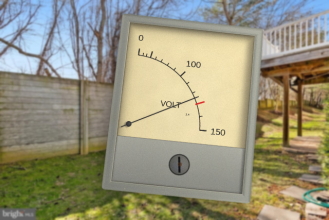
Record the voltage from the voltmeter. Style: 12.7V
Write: 125V
